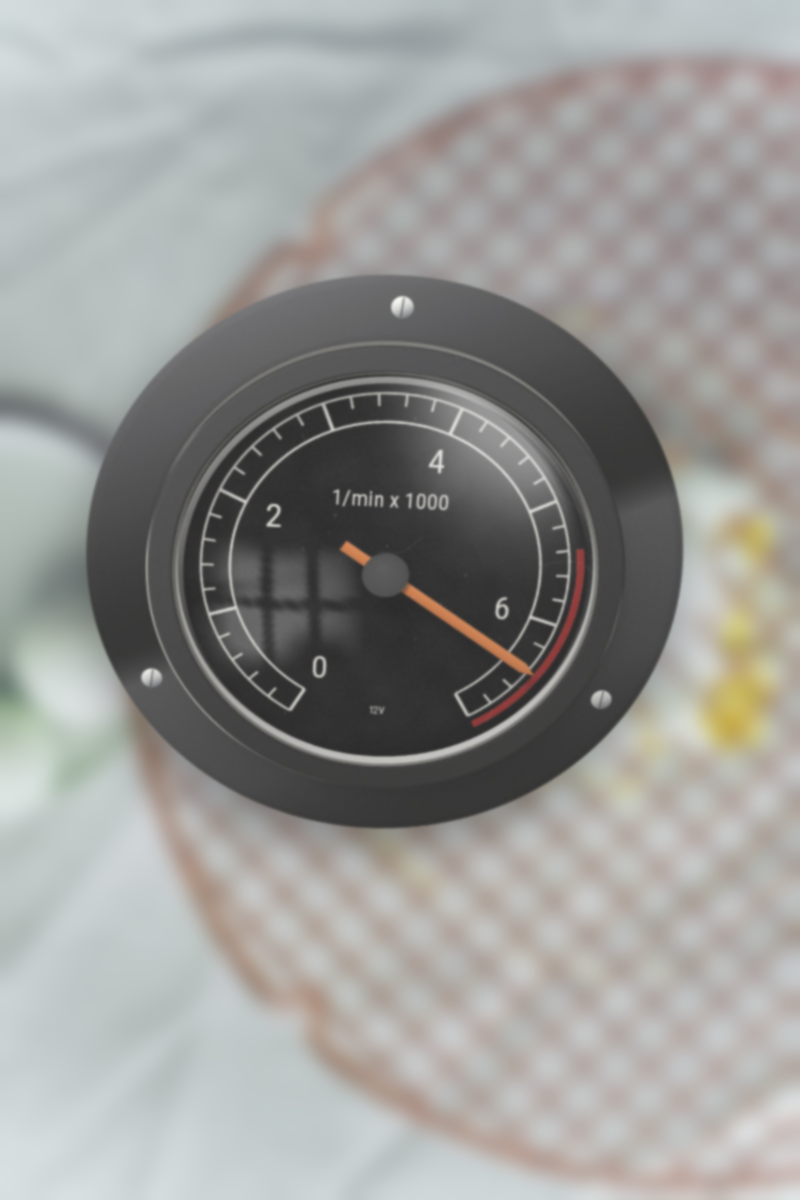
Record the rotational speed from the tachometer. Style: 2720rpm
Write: 6400rpm
